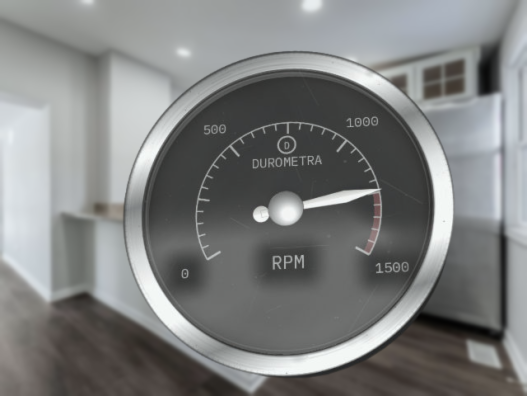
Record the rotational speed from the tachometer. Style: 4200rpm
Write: 1250rpm
